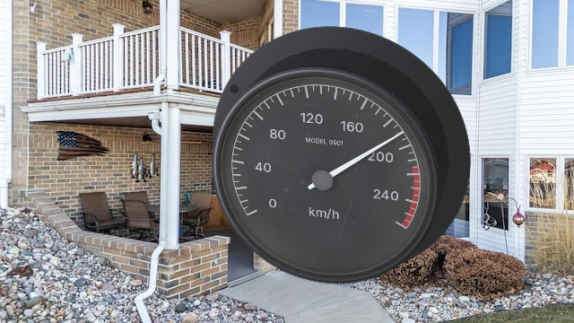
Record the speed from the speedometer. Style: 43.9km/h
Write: 190km/h
